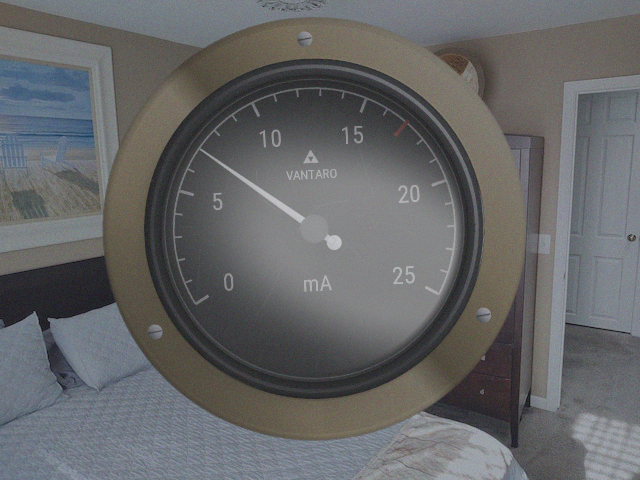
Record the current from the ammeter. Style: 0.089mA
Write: 7mA
